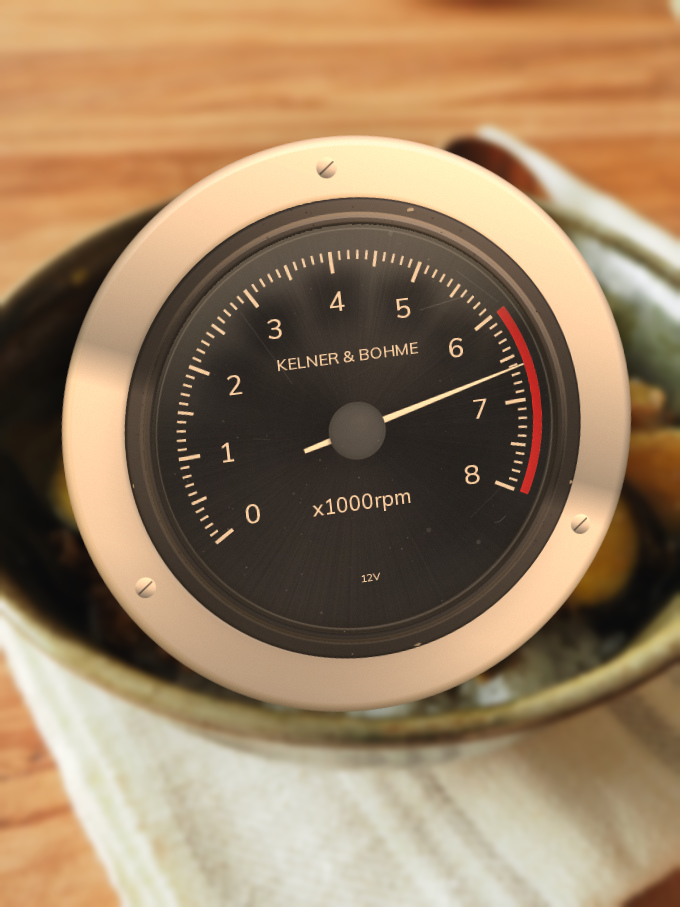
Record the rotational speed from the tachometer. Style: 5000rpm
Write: 6600rpm
